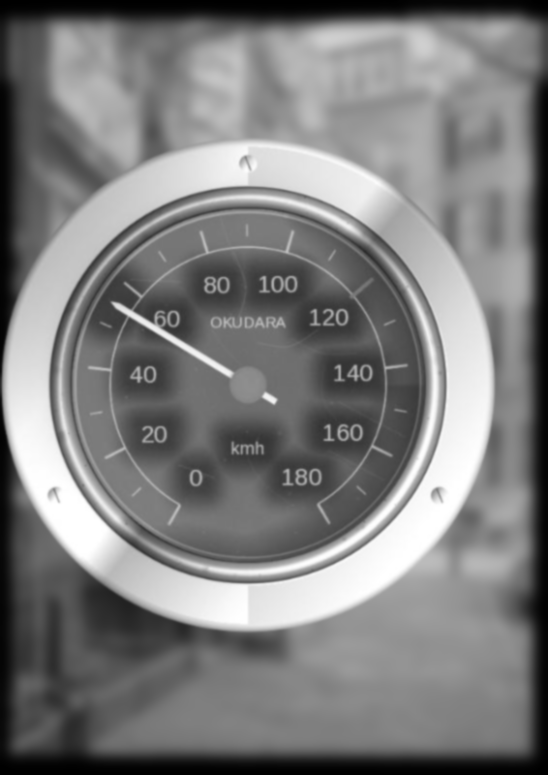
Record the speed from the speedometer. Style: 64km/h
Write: 55km/h
